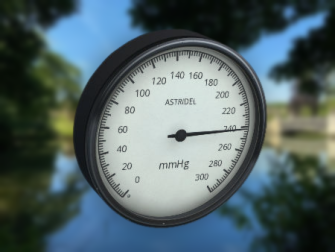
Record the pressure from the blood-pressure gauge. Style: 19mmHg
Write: 240mmHg
